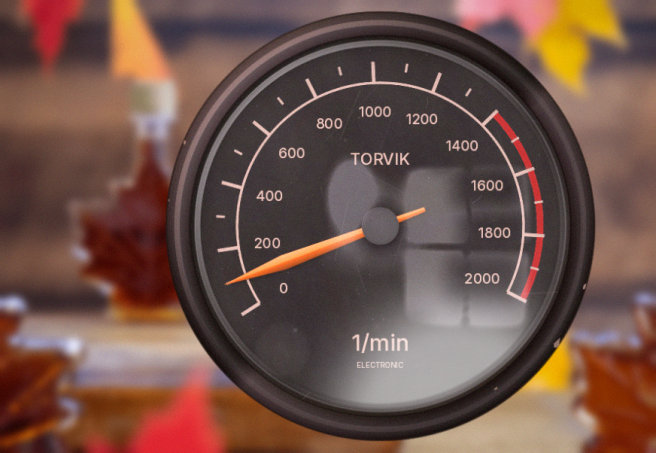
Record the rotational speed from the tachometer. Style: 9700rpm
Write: 100rpm
